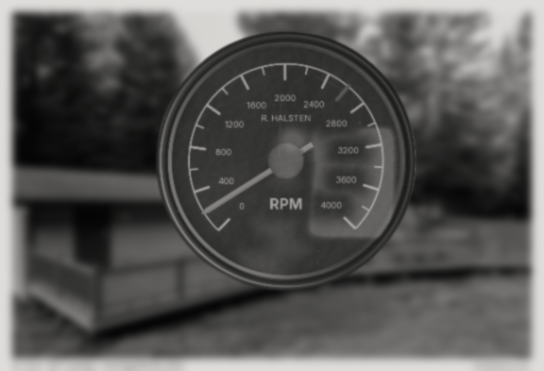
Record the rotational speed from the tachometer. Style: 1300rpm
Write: 200rpm
